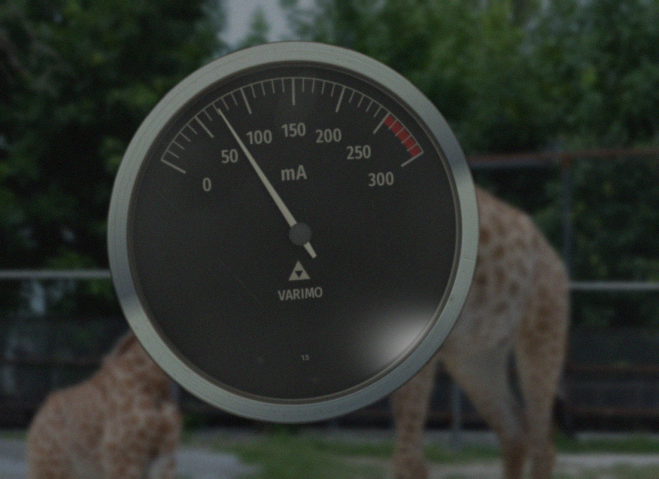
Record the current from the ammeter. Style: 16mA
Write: 70mA
